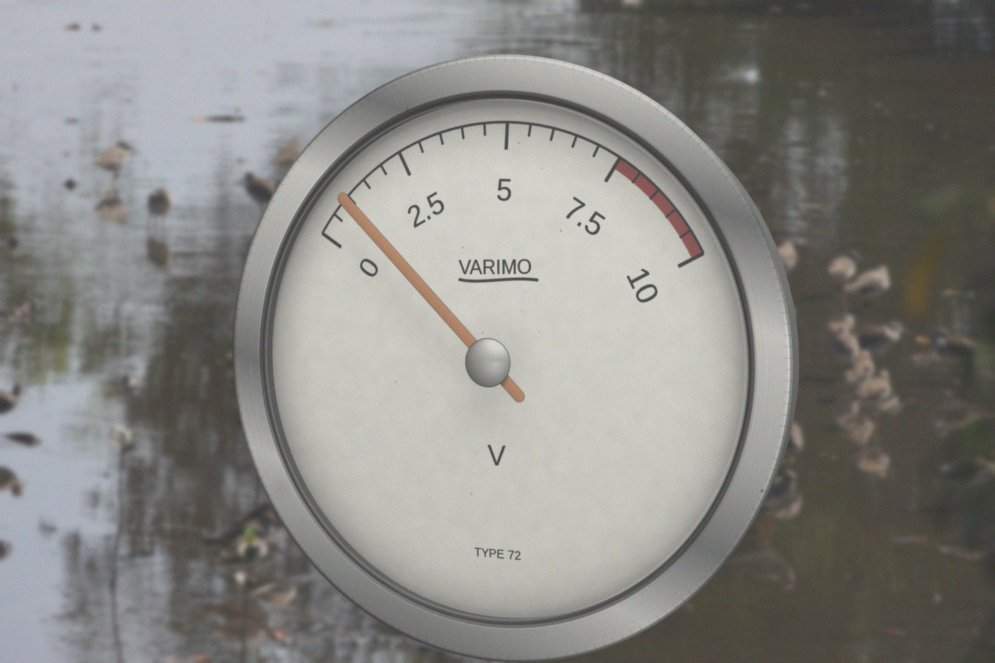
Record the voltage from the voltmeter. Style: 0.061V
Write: 1V
